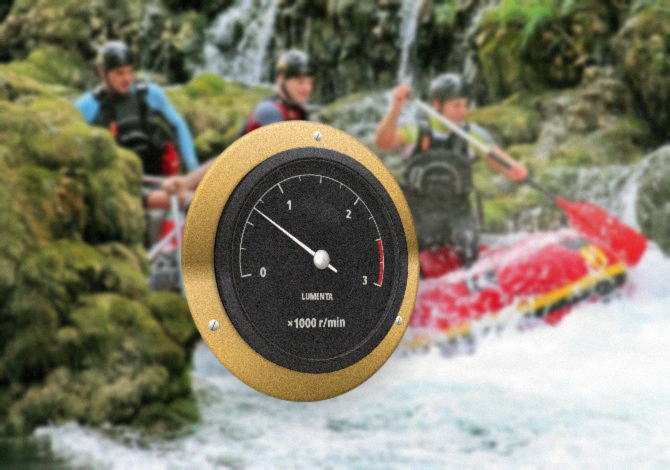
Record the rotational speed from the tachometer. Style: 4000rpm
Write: 625rpm
